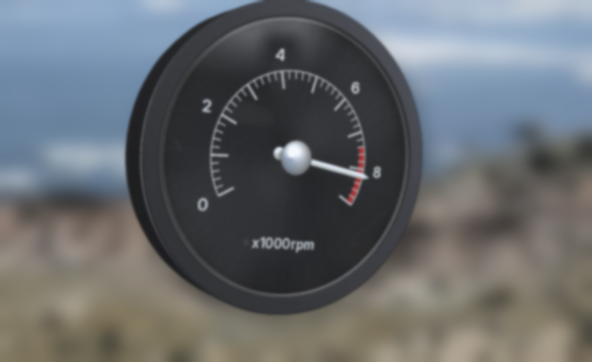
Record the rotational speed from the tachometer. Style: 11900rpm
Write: 8200rpm
